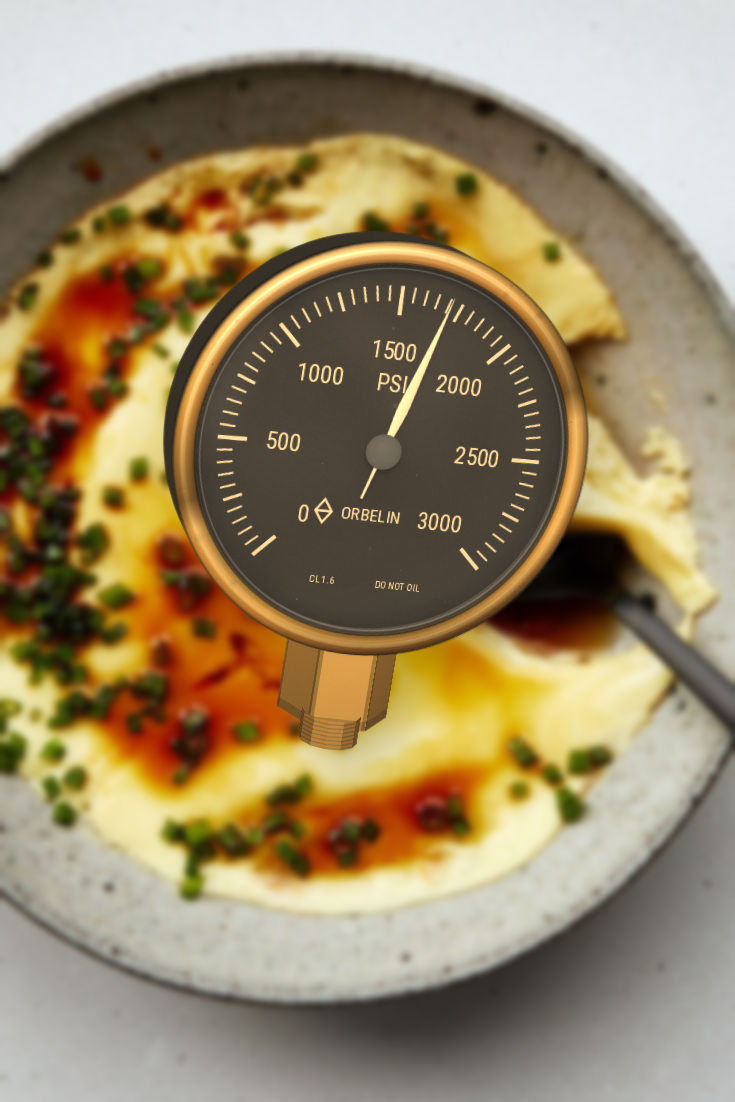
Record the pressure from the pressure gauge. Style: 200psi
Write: 1700psi
